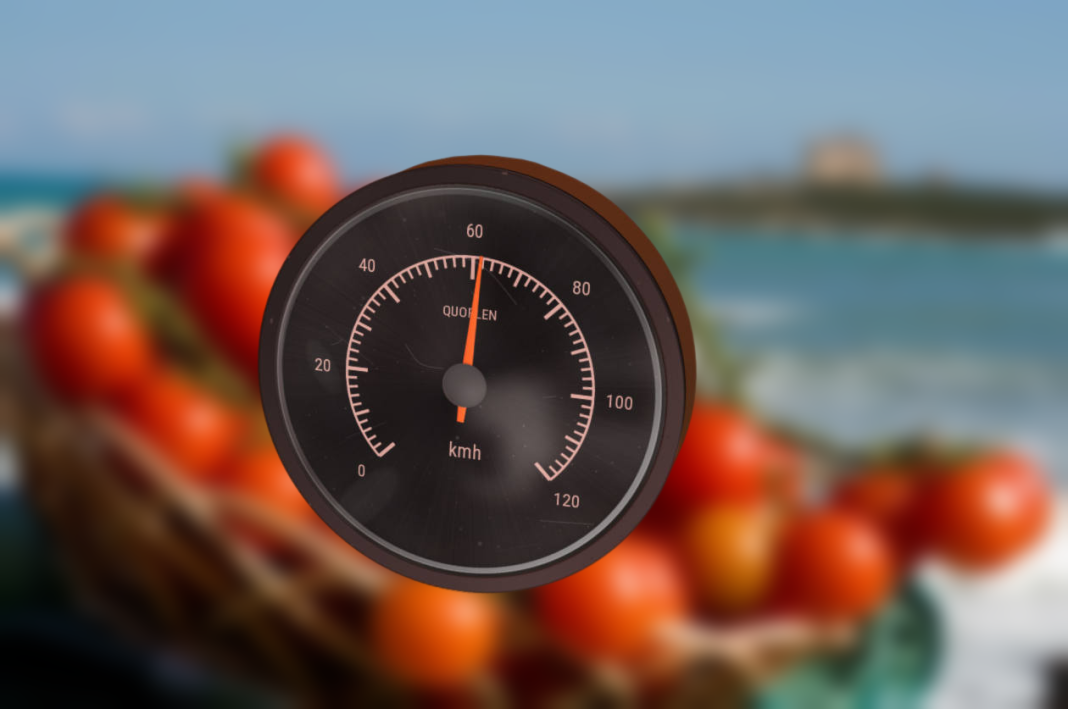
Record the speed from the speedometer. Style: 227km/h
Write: 62km/h
